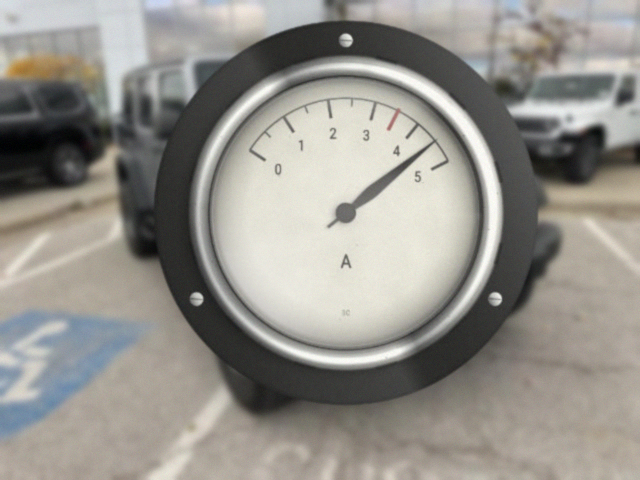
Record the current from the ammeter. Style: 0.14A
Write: 4.5A
